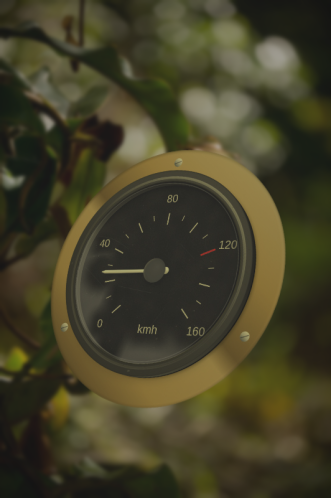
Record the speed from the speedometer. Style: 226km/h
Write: 25km/h
